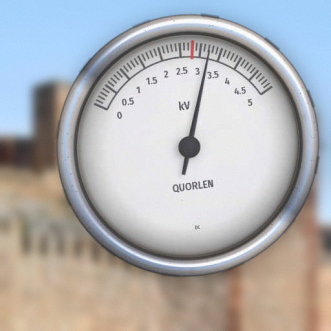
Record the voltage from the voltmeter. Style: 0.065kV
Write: 3.2kV
